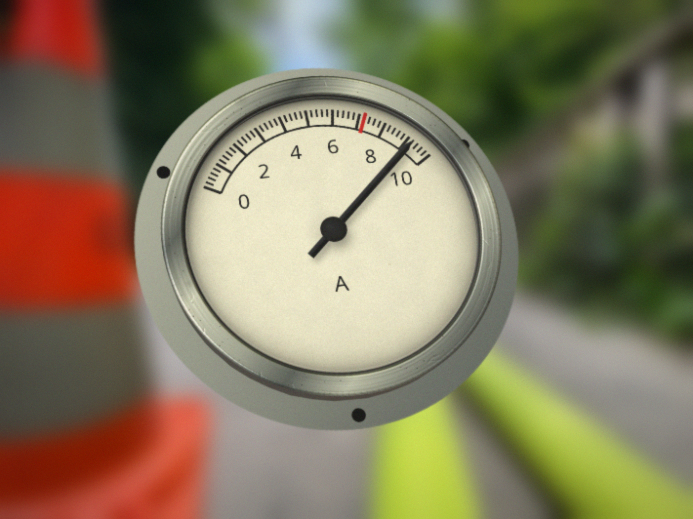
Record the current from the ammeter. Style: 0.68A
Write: 9.2A
